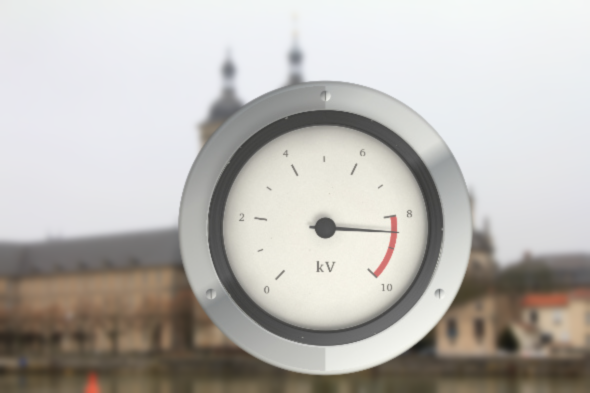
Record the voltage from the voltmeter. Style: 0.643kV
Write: 8.5kV
